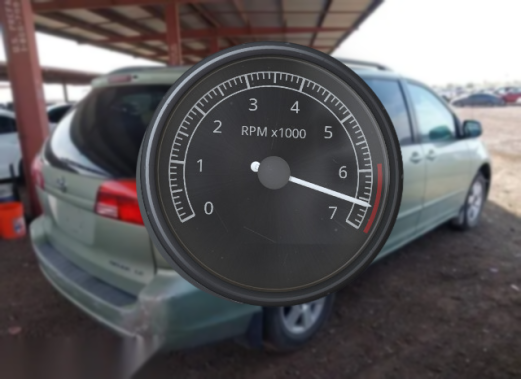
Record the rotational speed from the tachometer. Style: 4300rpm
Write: 6600rpm
